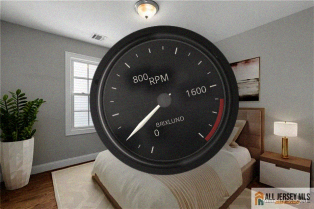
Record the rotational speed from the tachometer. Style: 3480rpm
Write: 200rpm
